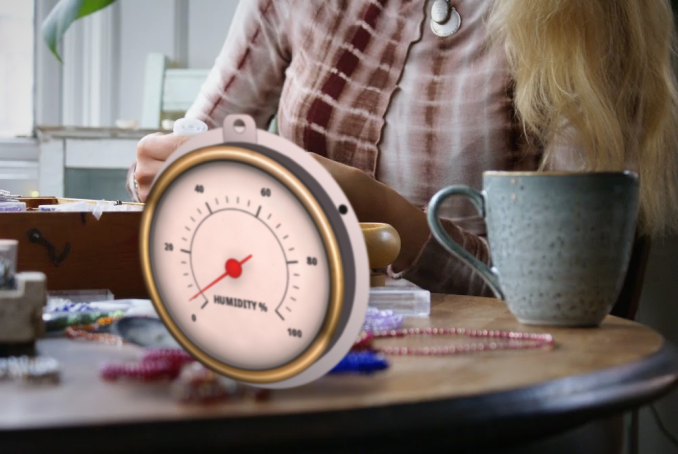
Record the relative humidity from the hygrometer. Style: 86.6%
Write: 4%
